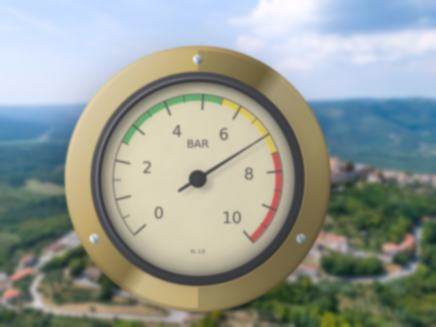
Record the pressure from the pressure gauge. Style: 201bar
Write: 7bar
